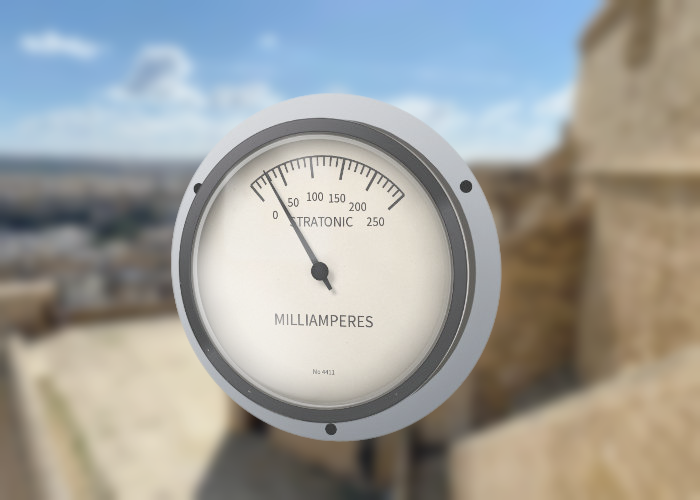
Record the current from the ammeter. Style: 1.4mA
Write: 30mA
